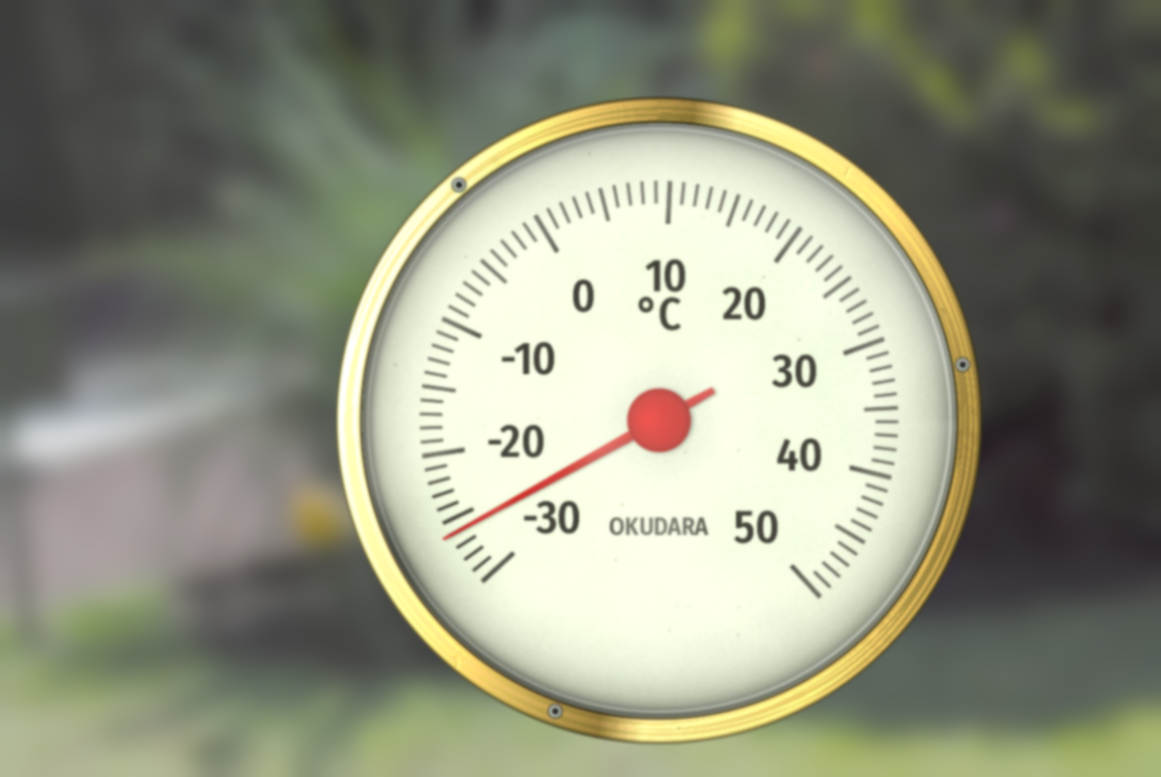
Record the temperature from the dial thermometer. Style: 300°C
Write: -26°C
